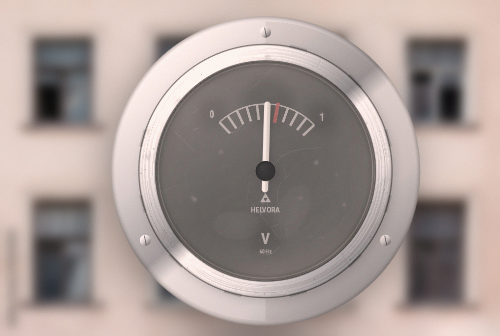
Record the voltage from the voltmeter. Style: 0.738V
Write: 0.5V
